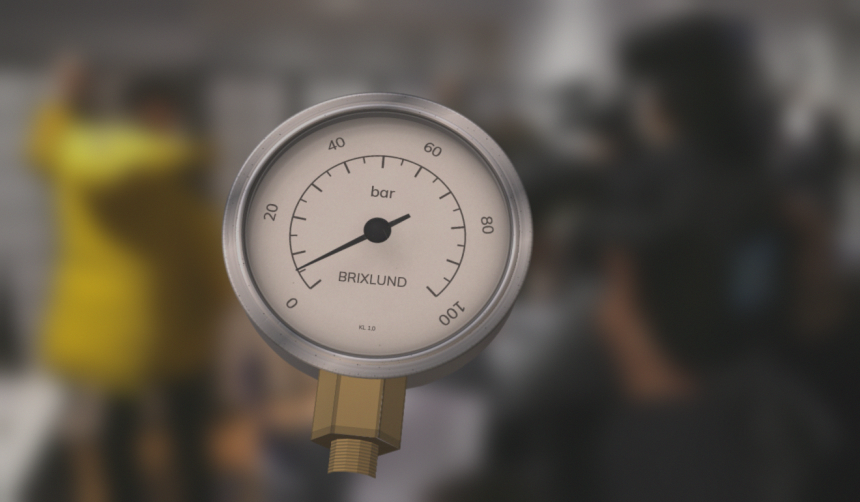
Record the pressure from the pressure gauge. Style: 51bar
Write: 5bar
